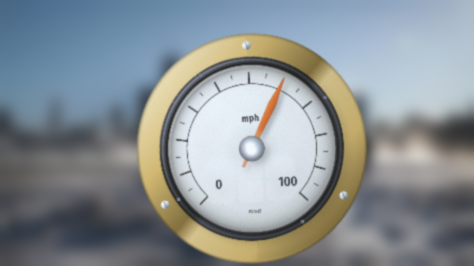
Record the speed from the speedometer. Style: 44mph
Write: 60mph
